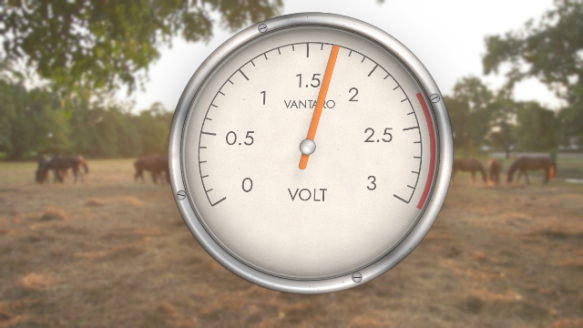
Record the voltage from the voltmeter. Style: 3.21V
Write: 1.7V
